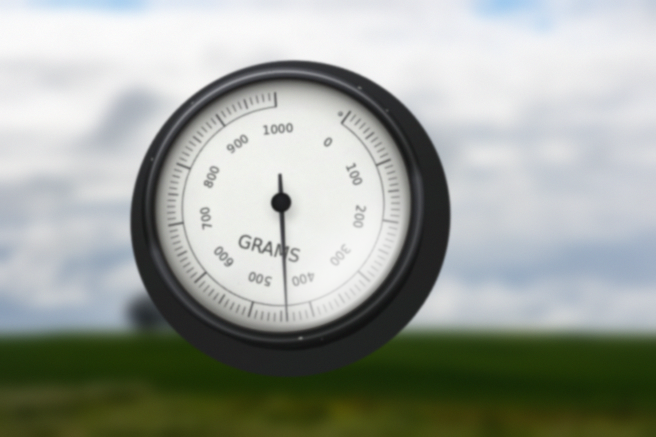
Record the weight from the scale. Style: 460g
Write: 440g
